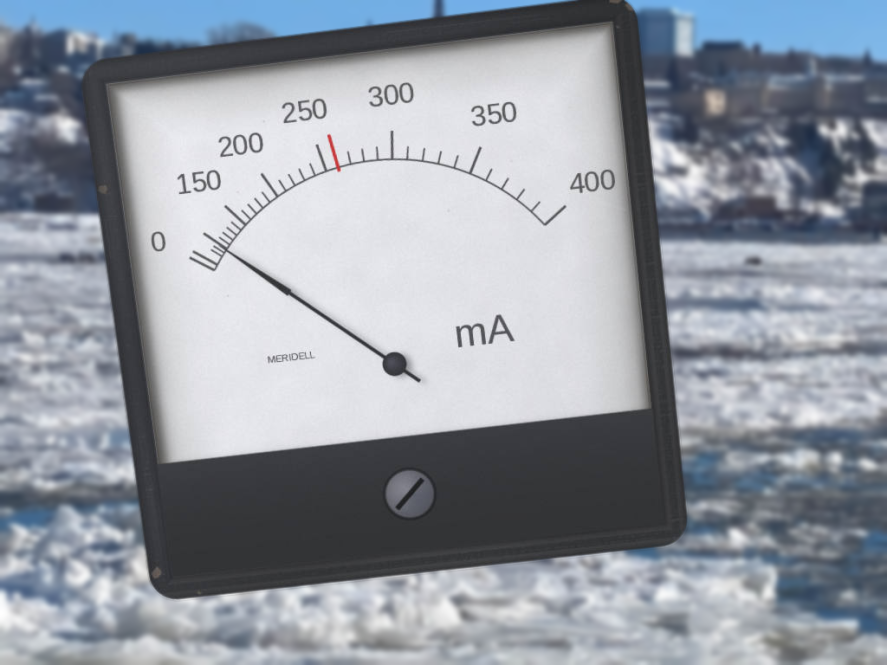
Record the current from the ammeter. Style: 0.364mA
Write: 100mA
